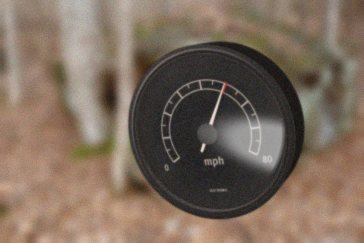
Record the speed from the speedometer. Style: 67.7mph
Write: 50mph
